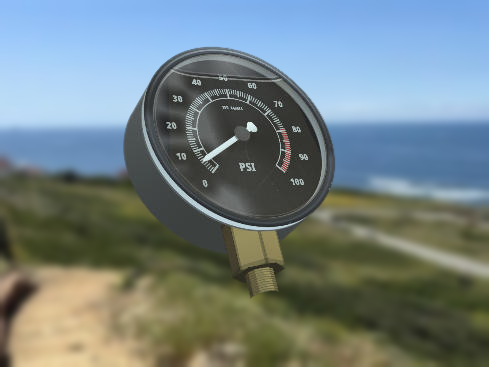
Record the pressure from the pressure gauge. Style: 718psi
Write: 5psi
